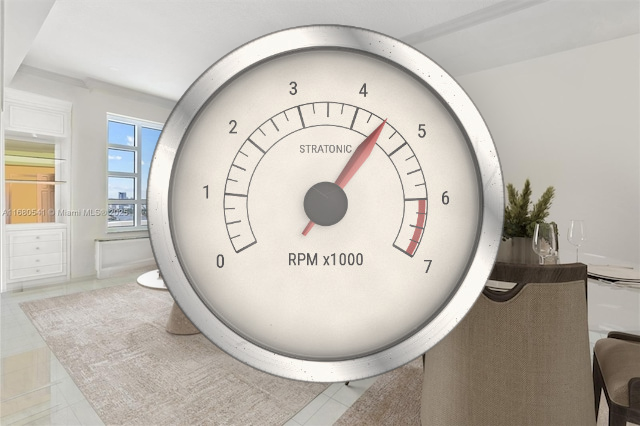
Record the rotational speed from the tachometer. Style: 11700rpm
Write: 4500rpm
